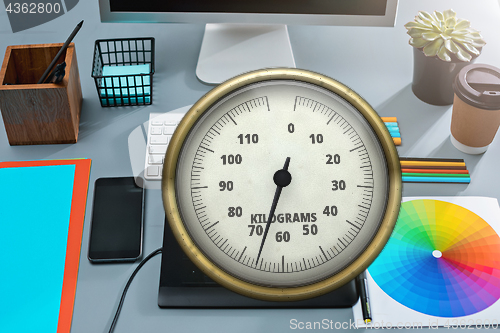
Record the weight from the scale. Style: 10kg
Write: 66kg
